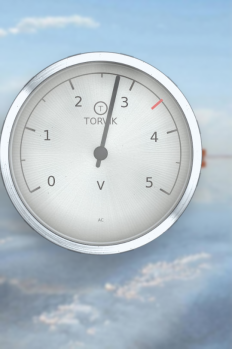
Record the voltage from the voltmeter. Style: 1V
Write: 2.75V
